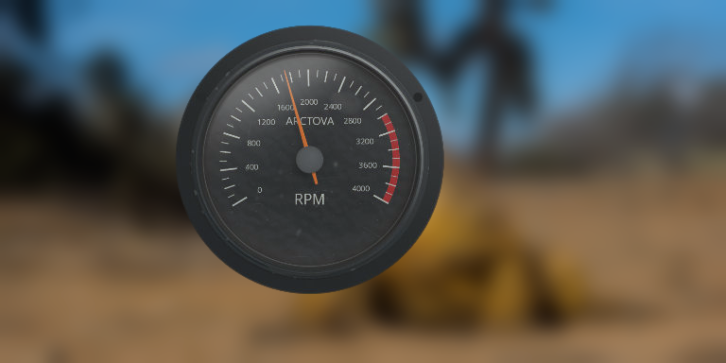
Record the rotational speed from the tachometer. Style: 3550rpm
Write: 1750rpm
